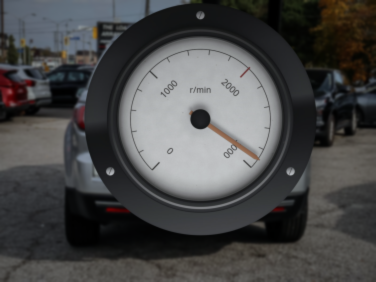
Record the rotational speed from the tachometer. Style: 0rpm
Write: 2900rpm
